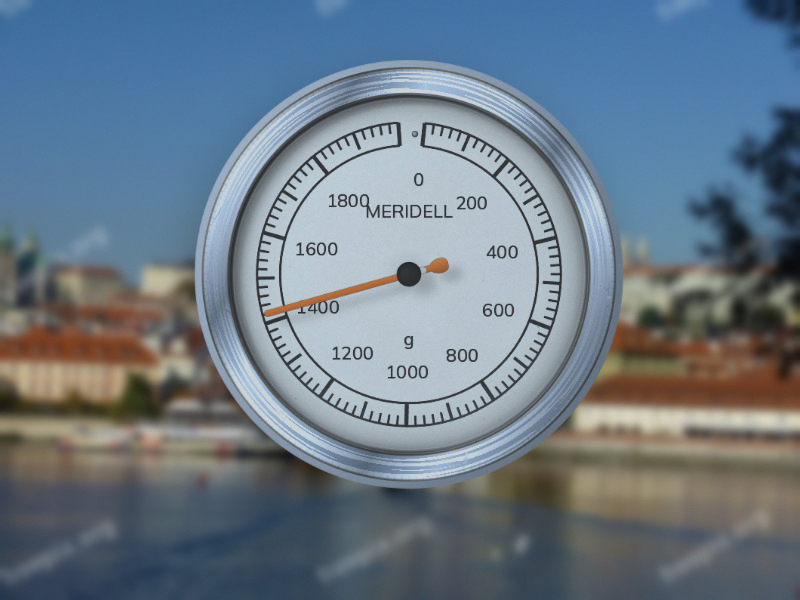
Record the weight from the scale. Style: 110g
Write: 1420g
